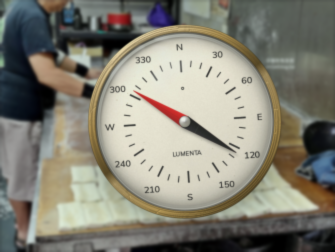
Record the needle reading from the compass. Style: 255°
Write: 305°
